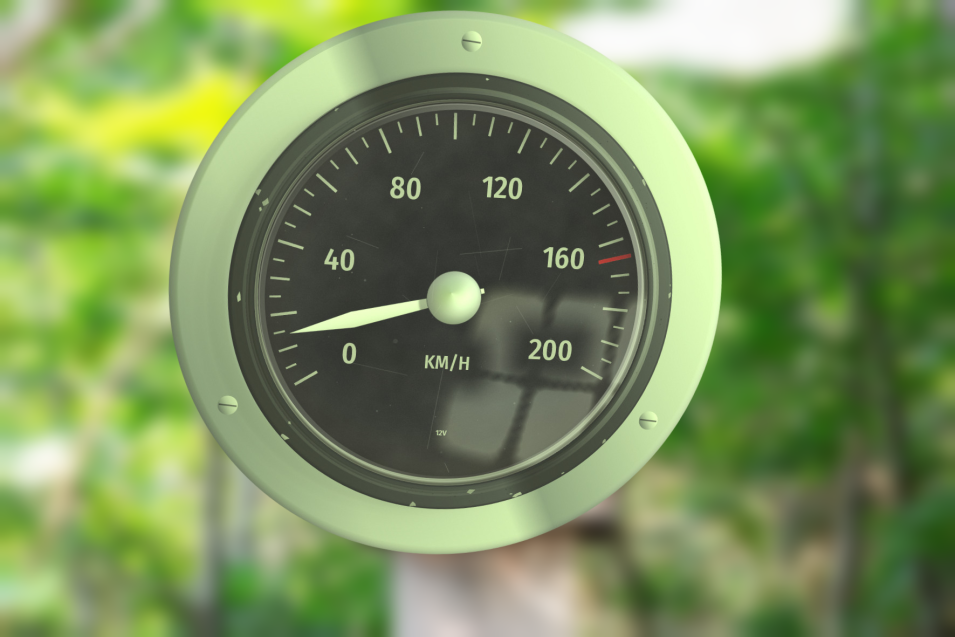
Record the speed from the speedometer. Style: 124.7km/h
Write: 15km/h
